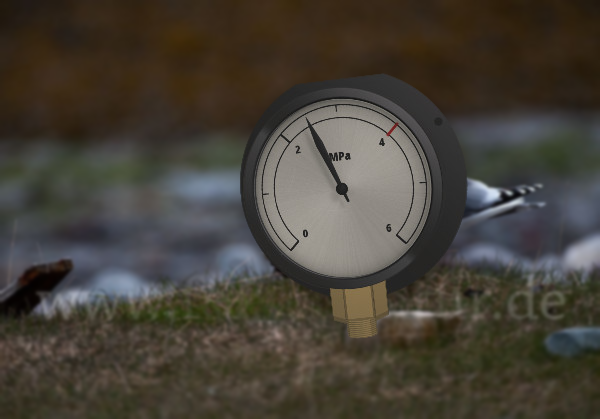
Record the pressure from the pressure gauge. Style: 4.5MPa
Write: 2.5MPa
